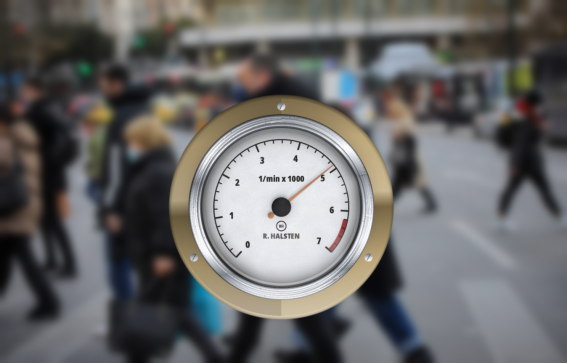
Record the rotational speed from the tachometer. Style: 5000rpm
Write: 4900rpm
